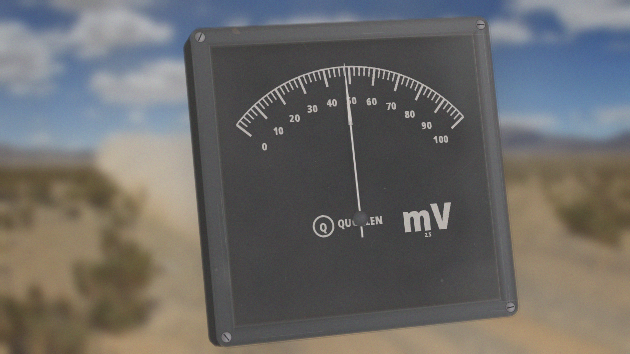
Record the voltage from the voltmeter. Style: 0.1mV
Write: 48mV
